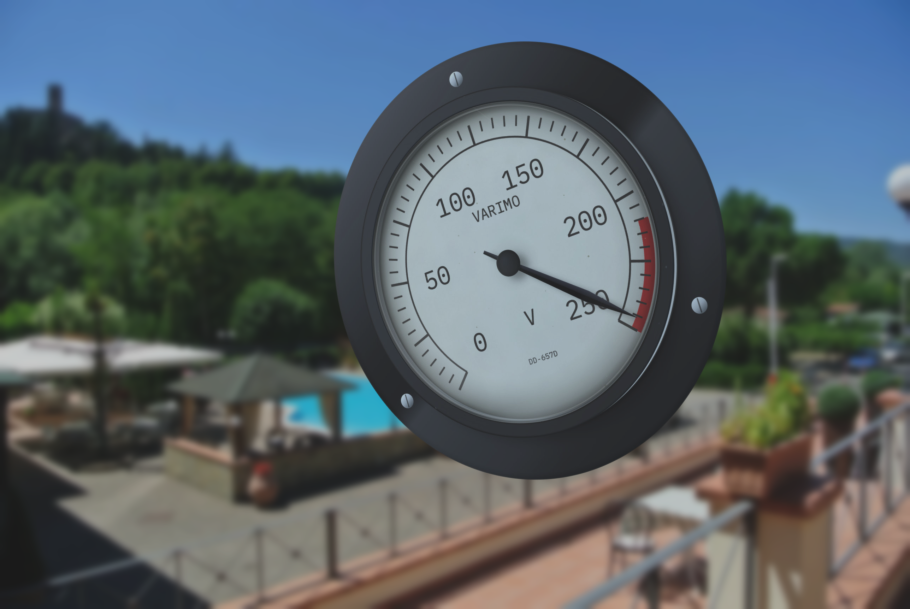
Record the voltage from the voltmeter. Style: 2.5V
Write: 245V
